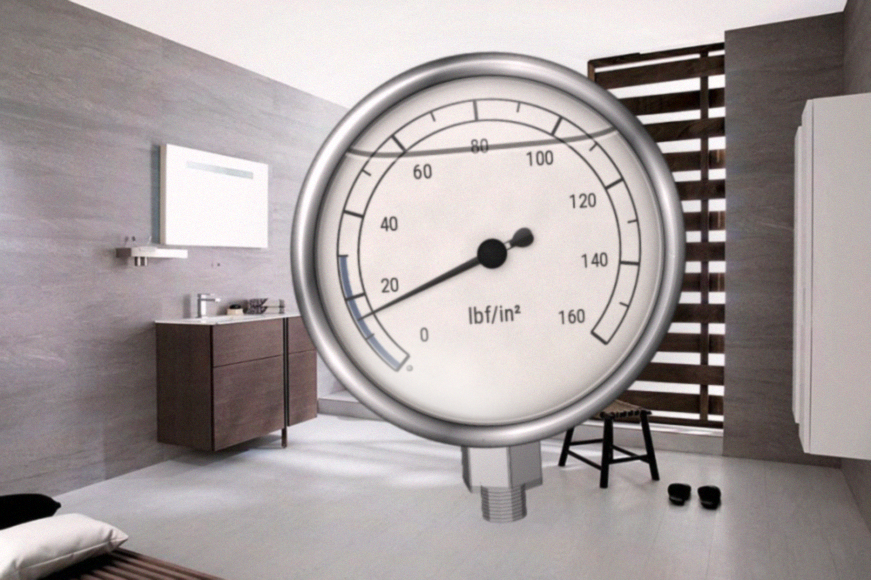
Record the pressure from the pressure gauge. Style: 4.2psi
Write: 15psi
